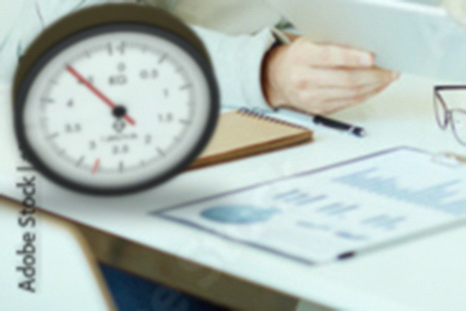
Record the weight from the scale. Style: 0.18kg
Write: 4.5kg
